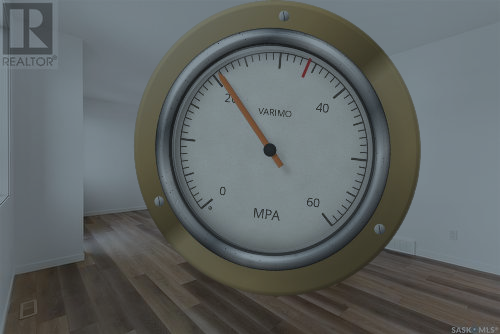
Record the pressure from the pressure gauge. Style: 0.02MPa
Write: 21MPa
